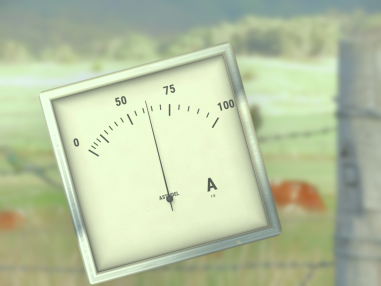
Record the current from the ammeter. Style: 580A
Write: 62.5A
